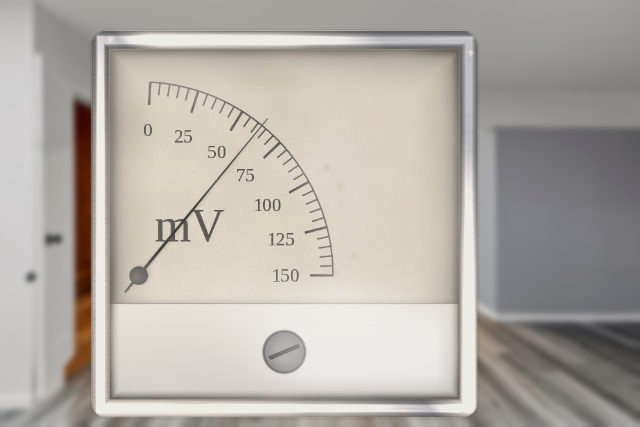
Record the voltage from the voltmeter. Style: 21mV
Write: 62.5mV
